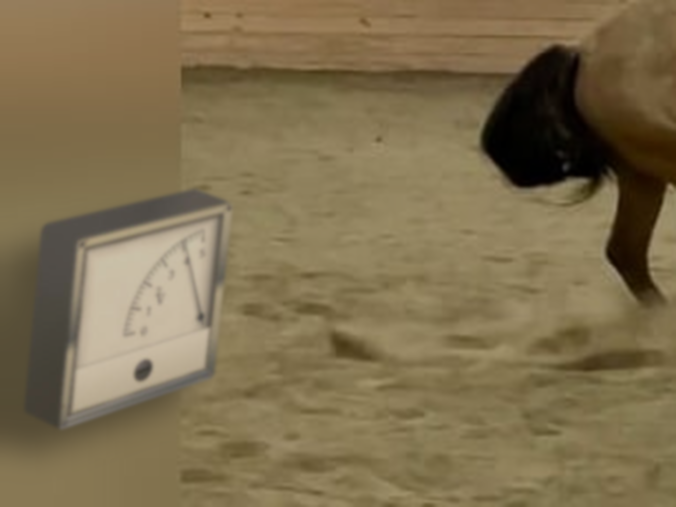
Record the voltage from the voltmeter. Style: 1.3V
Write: 4V
